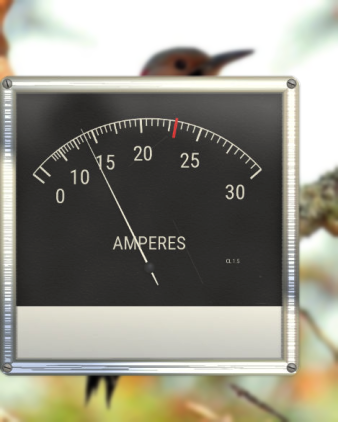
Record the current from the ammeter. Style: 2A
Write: 14A
